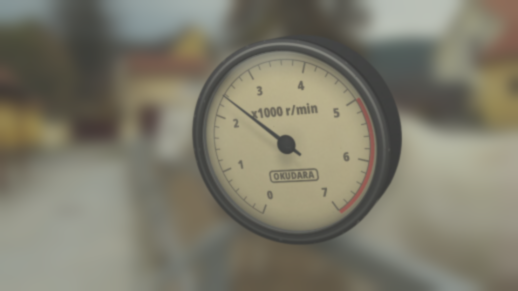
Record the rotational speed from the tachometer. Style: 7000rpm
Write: 2400rpm
